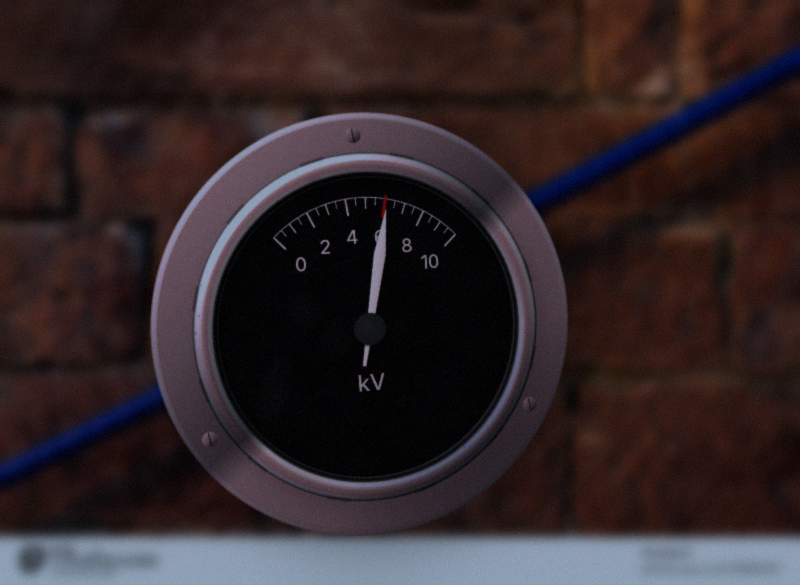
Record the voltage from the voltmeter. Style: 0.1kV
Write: 6kV
